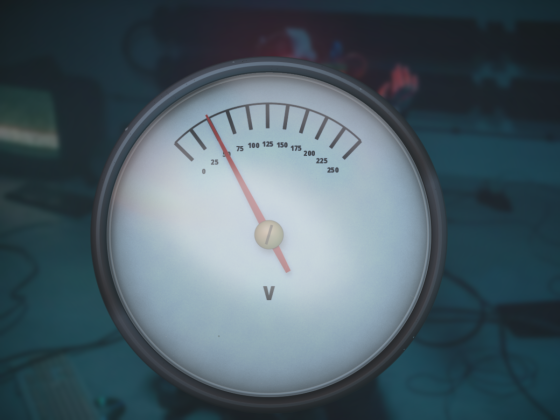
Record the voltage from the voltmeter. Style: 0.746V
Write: 50V
